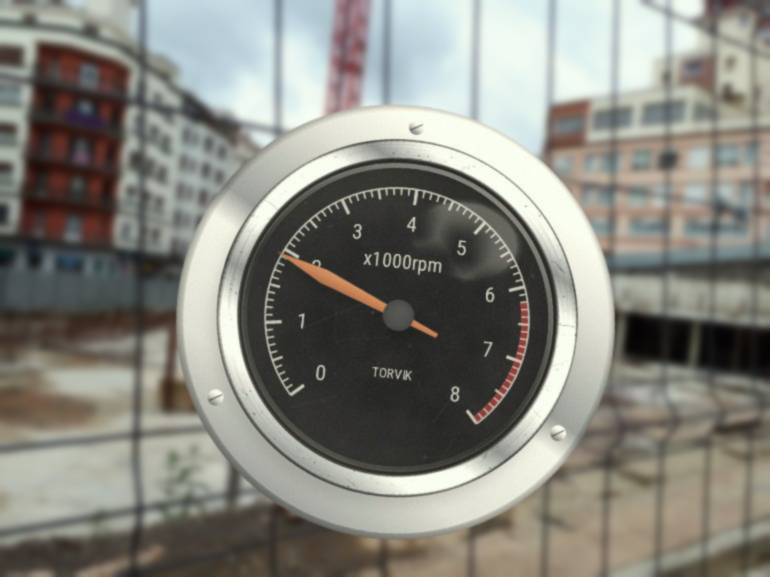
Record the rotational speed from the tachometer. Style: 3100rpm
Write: 1900rpm
